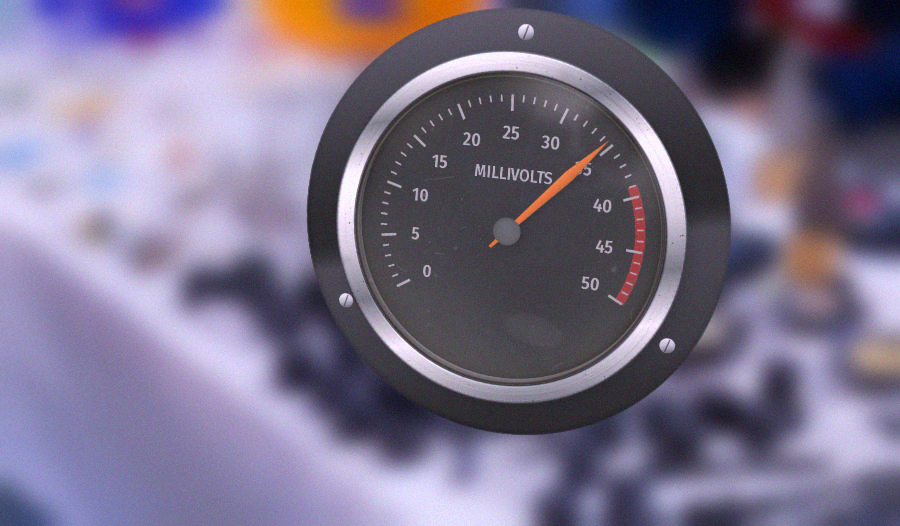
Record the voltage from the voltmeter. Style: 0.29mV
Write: 34.5mV
